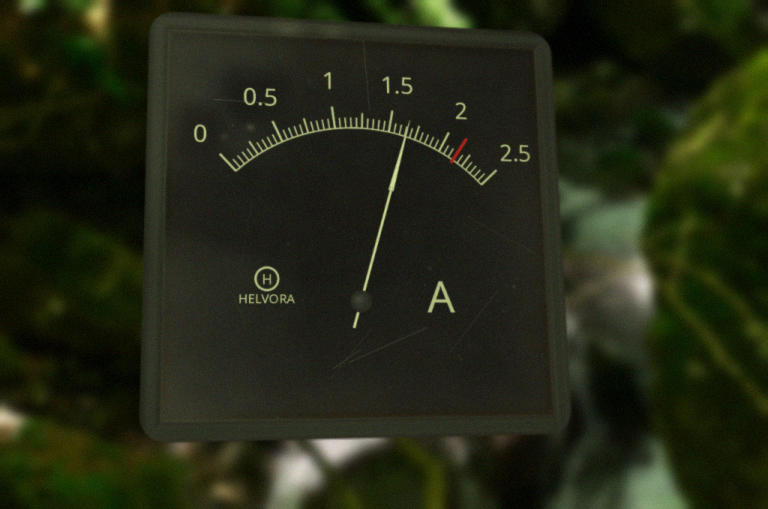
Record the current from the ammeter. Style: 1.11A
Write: 1.65A
